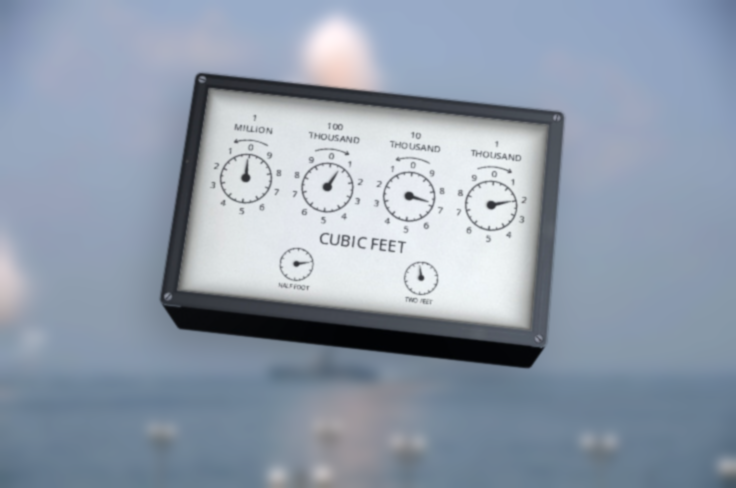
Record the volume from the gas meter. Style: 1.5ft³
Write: 7200ft³
